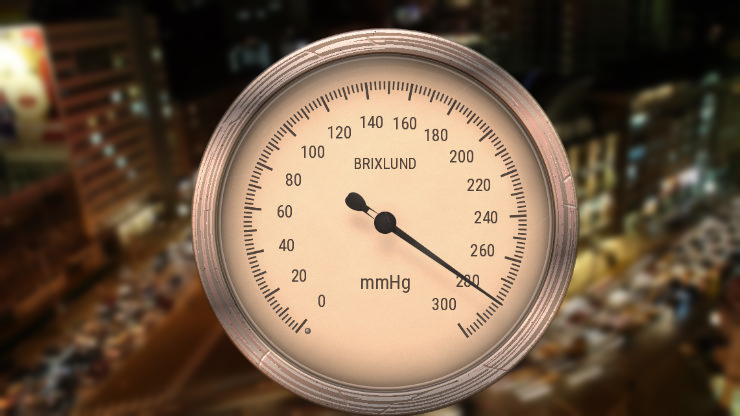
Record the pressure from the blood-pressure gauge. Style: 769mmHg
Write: 280mmHg
